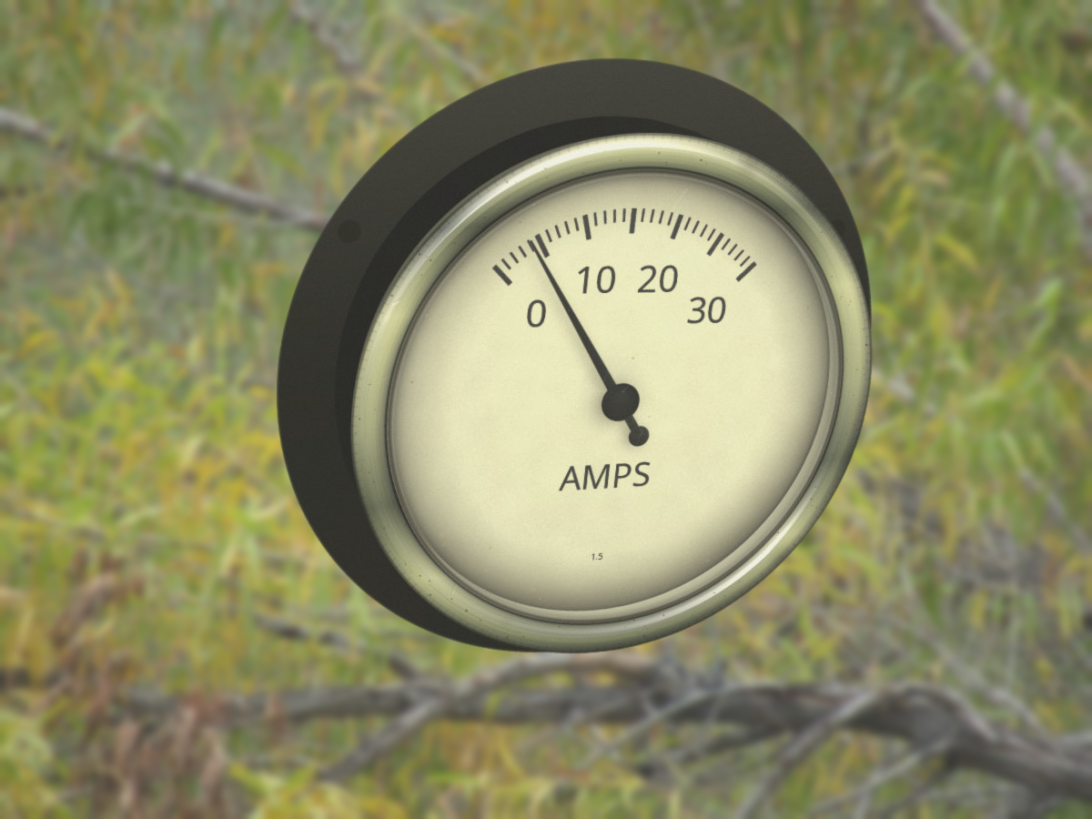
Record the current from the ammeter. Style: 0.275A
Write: 4A
